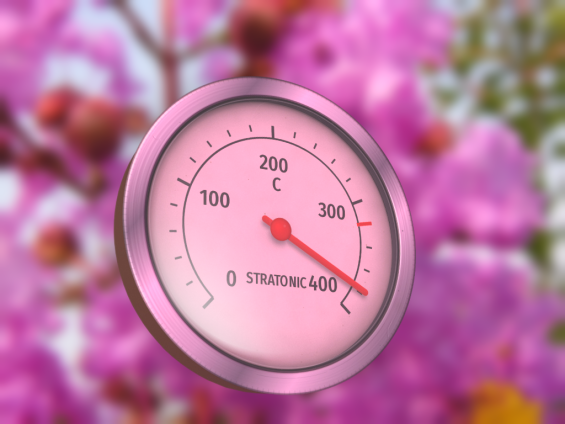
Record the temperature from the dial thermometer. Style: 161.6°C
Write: 380°C
